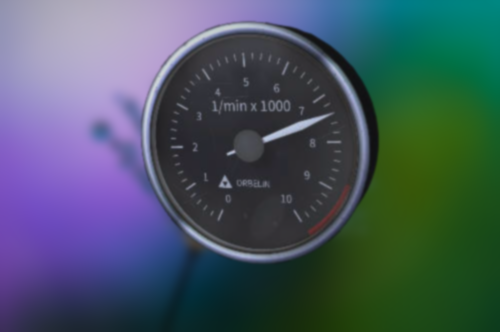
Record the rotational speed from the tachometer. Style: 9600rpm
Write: 7400rpm
